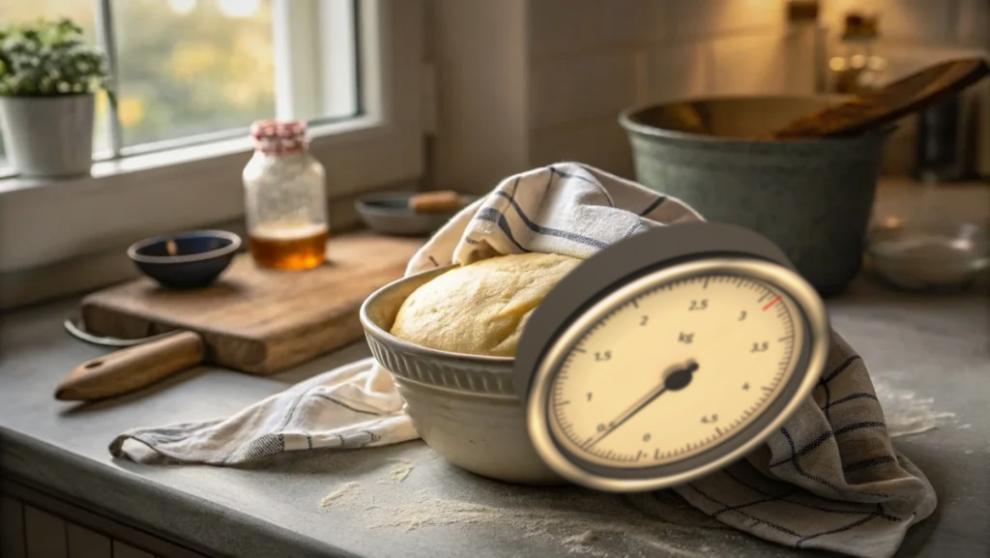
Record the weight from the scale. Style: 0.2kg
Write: 0.5kg
